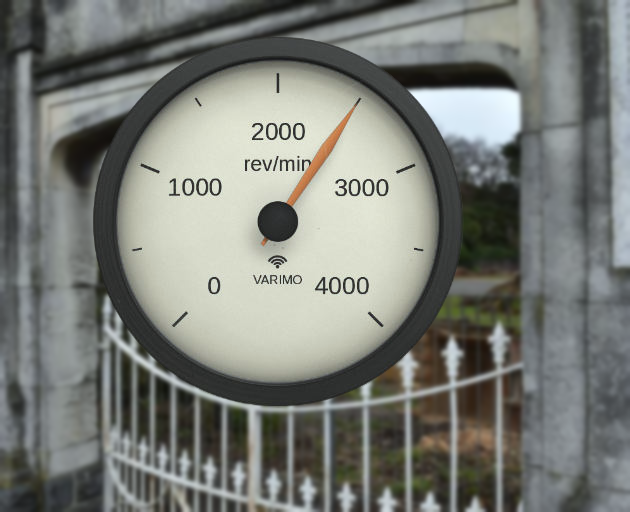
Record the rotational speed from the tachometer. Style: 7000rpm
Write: 2500rpm
